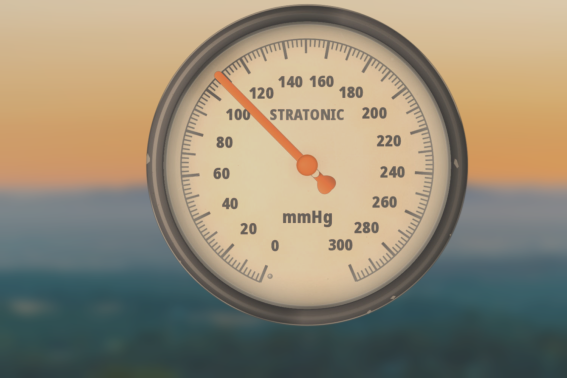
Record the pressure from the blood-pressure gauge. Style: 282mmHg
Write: 108mmHg
